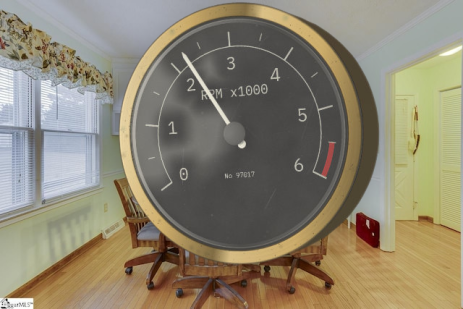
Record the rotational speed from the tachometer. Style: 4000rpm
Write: 2250rpm
